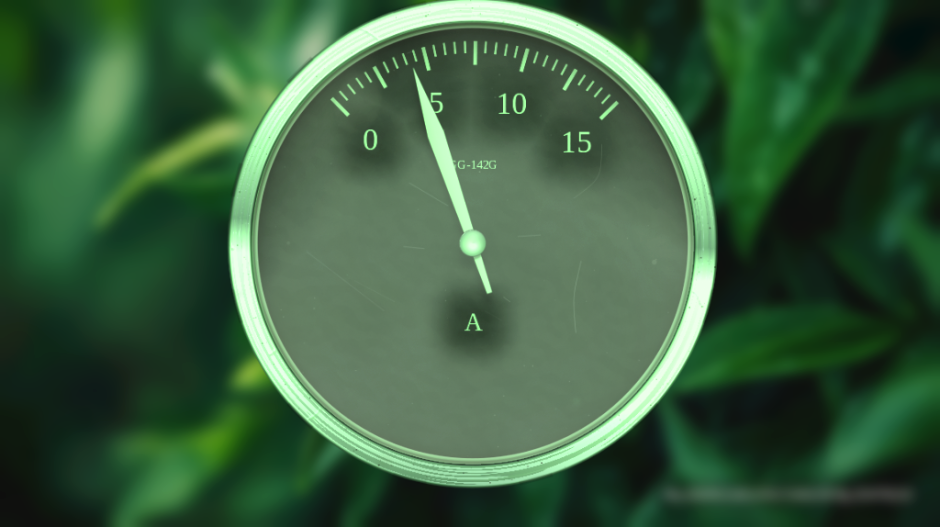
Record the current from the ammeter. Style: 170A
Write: 4.25A
